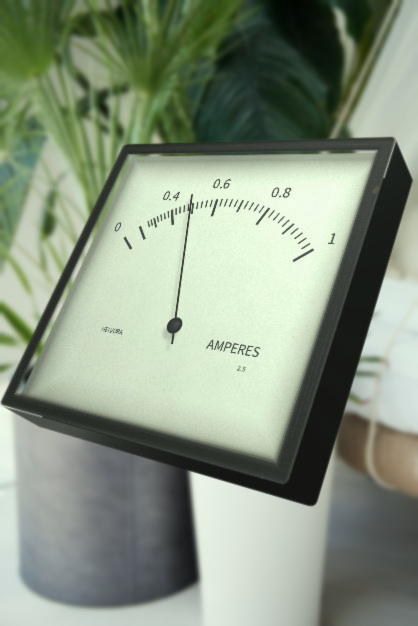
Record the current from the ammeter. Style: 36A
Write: 0.5A
